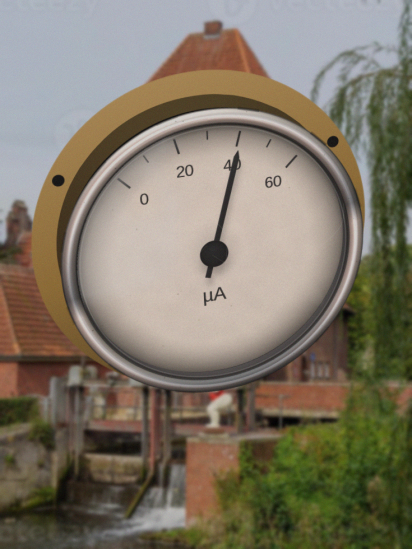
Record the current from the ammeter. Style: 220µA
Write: 40µA
